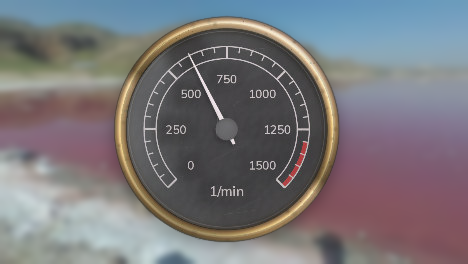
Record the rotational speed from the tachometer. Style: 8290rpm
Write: 600rpm
